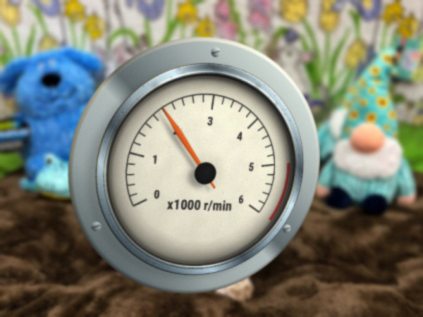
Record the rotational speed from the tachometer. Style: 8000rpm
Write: 2000rpm
